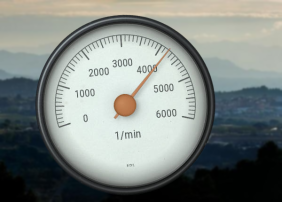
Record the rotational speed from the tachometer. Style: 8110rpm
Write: 4200rpm
